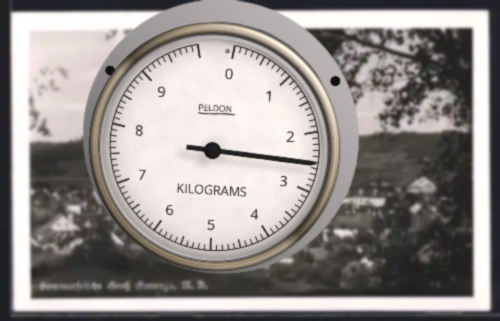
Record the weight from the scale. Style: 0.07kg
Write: 2.5kg
